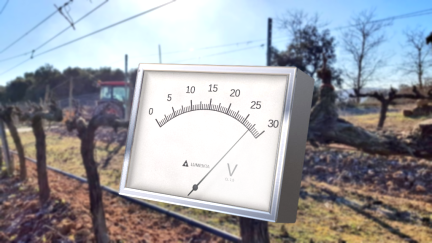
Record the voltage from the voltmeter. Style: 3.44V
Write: 27.5V
